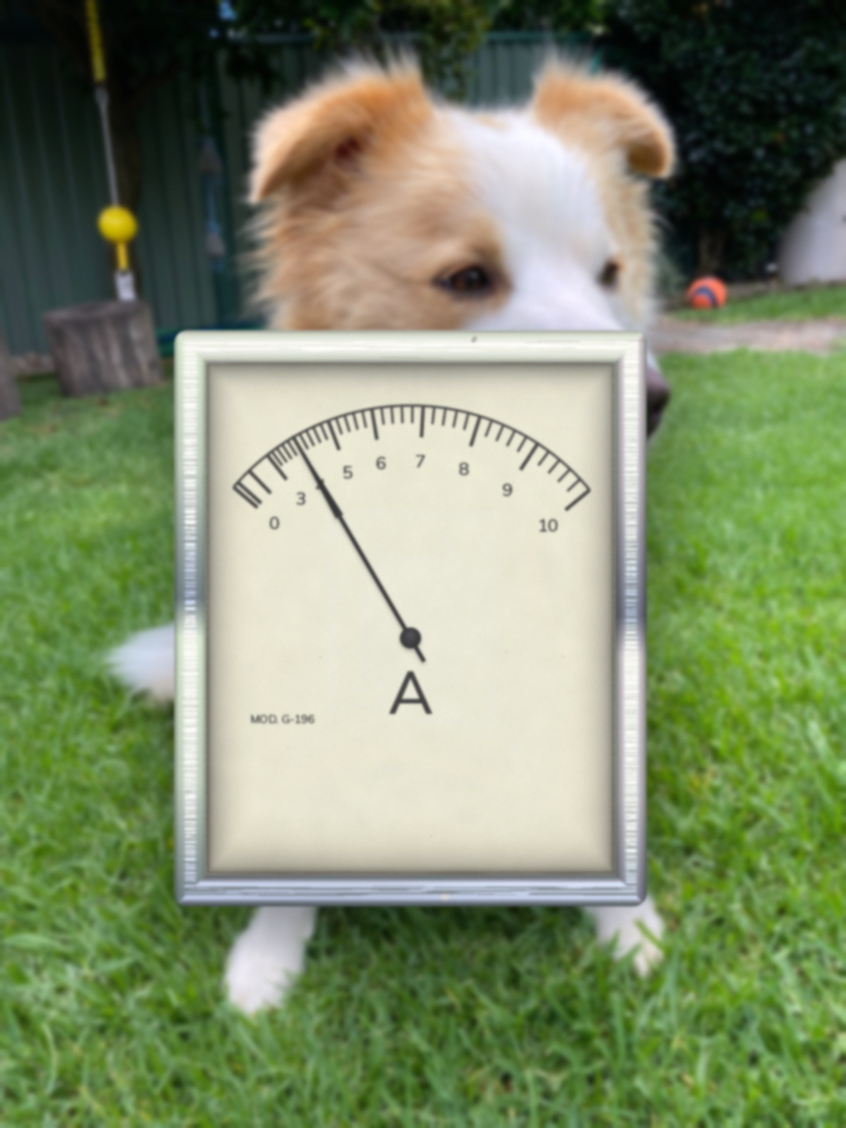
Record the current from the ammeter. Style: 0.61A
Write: 4A
